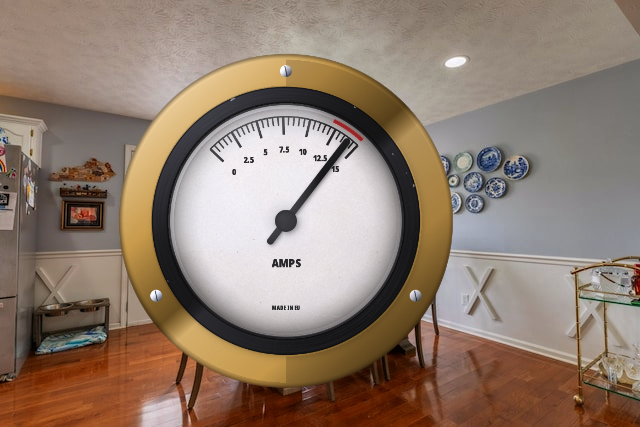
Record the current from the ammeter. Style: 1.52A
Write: 14A
